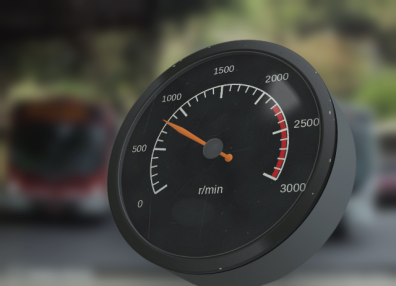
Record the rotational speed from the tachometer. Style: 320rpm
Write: 800rpm
